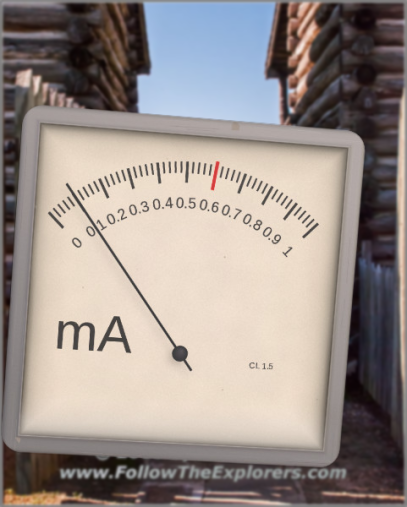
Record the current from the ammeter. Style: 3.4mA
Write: 0.1mA
